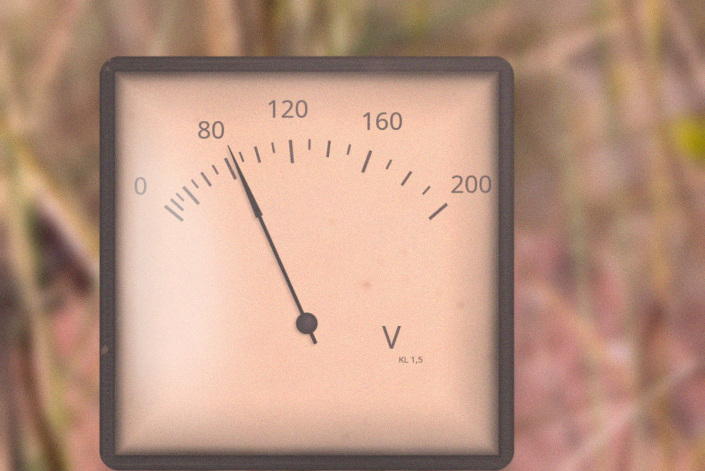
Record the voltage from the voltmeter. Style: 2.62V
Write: 85V
